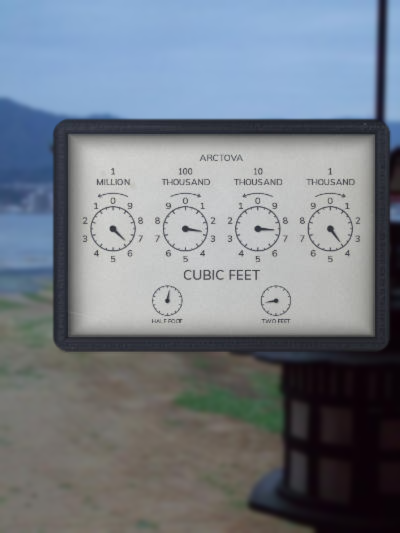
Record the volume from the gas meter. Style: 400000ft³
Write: 627400ft³
